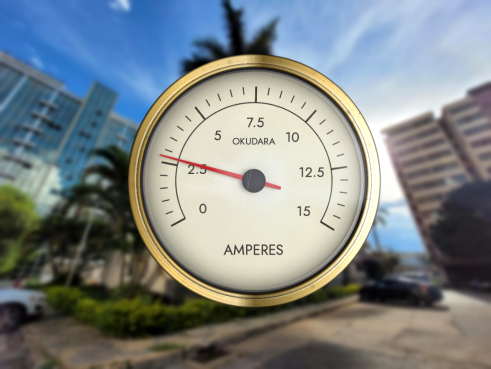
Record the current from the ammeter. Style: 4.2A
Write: 2.75A
